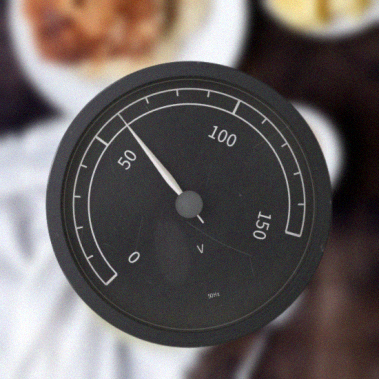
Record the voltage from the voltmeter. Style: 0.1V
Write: 60V
